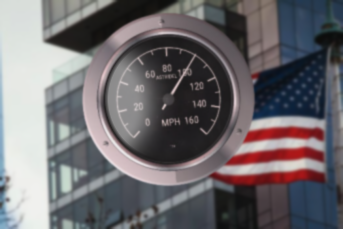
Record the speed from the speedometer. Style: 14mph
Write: 100mph
